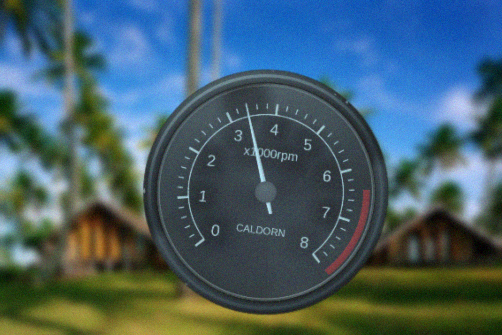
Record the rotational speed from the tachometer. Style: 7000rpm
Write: 3400rpm
